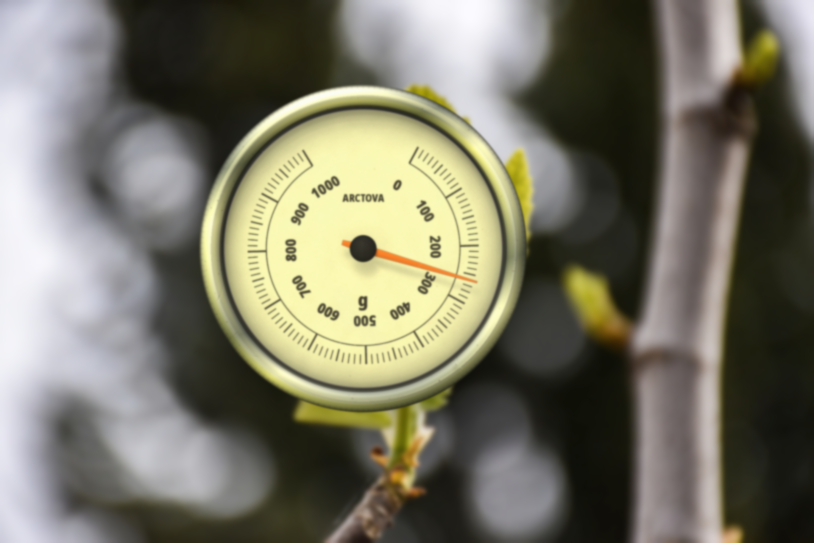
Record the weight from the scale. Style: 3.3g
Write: 260g
